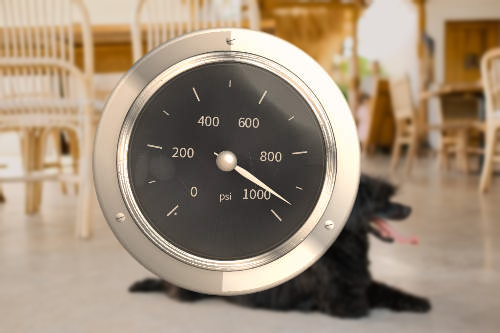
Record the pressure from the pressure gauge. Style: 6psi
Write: 950psi
